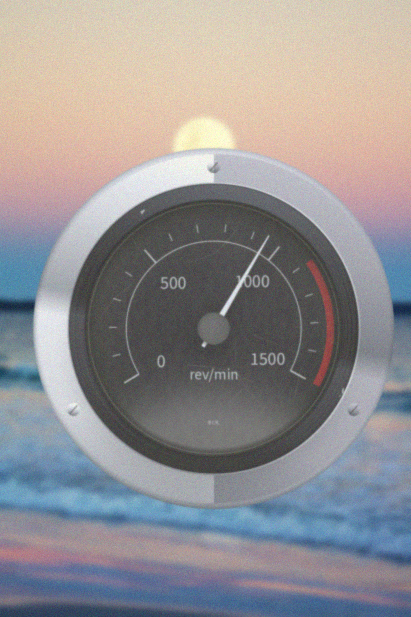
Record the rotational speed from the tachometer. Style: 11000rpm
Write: 950rpm
